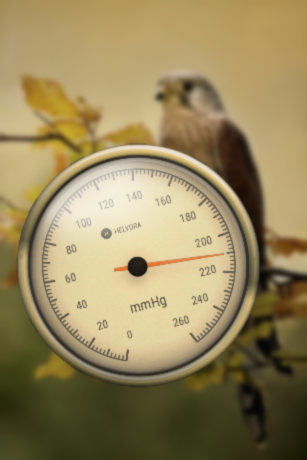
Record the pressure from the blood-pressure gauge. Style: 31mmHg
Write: 210mmHg
